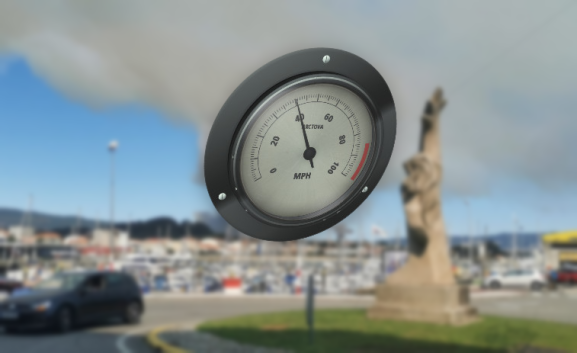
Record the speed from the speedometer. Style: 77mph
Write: 40mph
